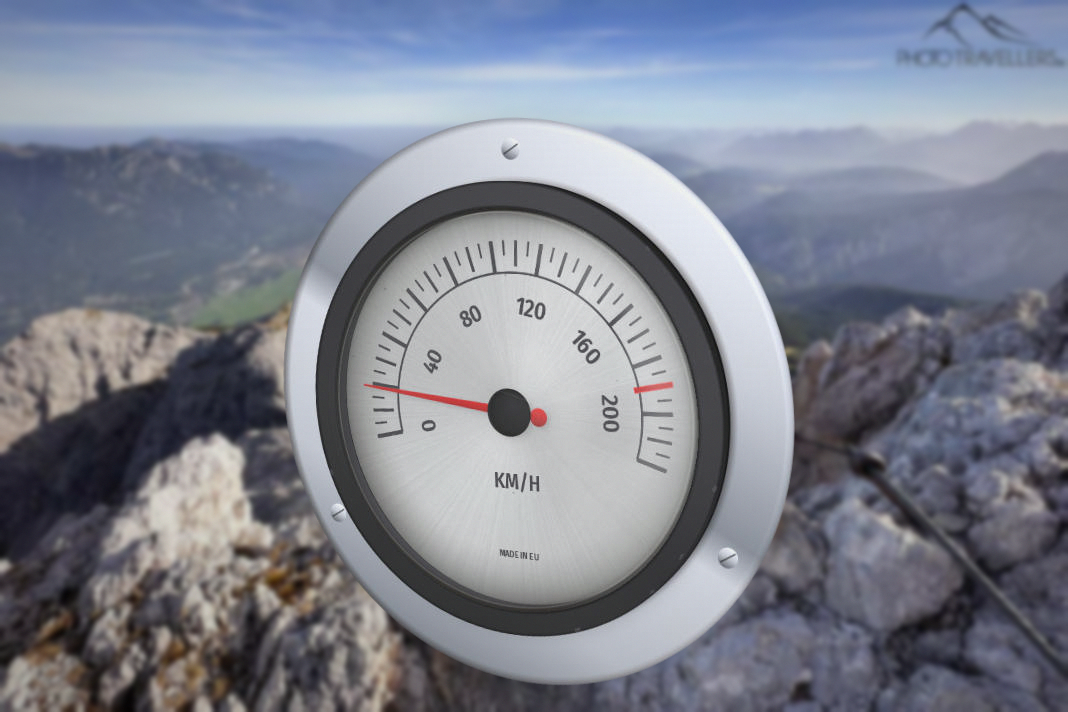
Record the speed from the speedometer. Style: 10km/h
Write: 20km/h
